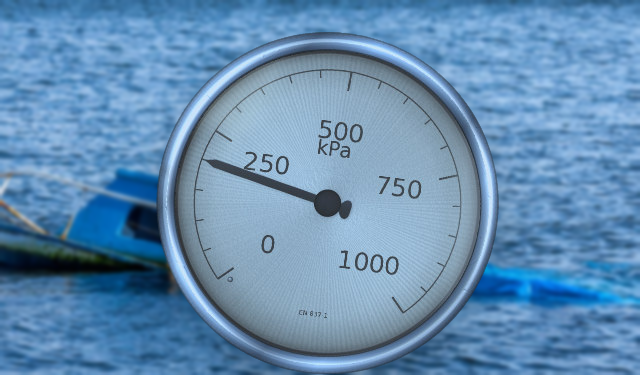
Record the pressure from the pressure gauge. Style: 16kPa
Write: 200kPa
